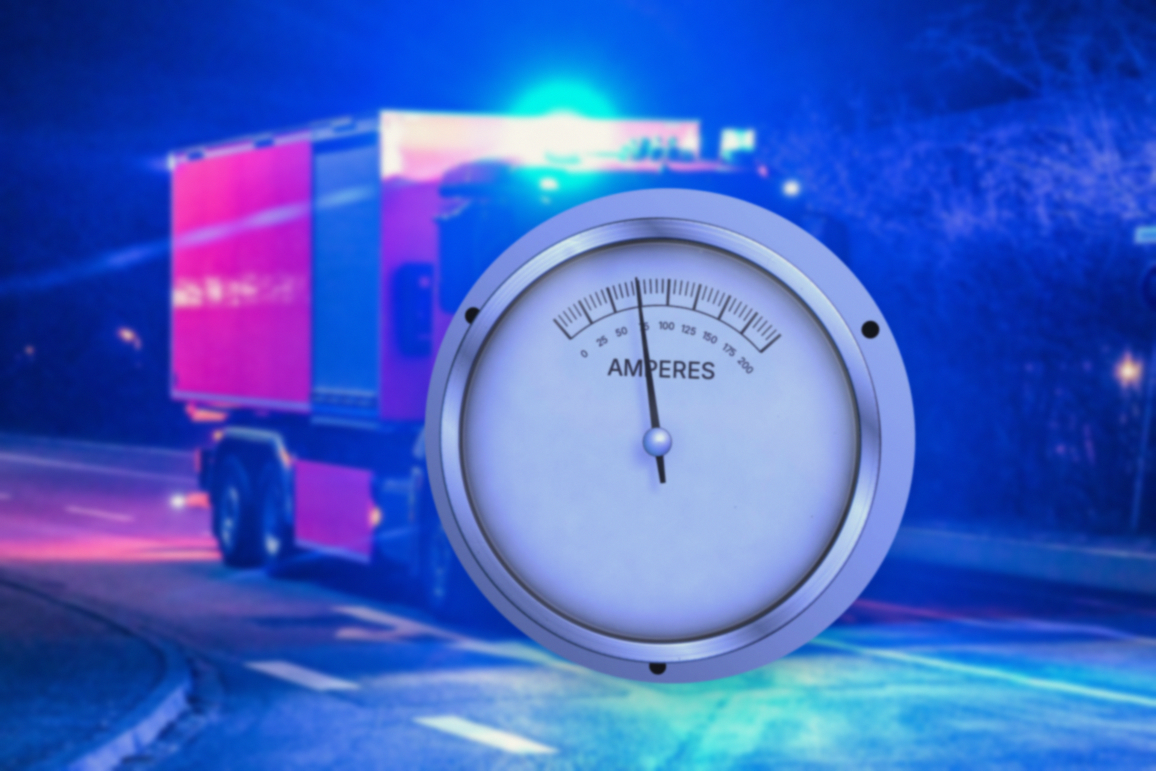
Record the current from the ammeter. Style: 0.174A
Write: 75A
